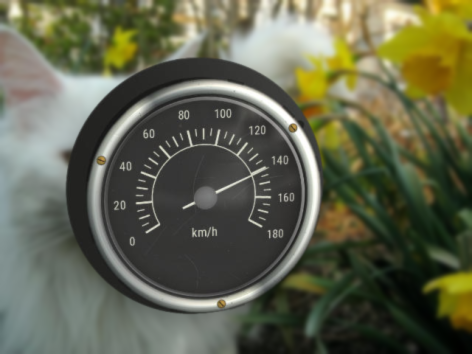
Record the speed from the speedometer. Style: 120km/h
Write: 140km/h
